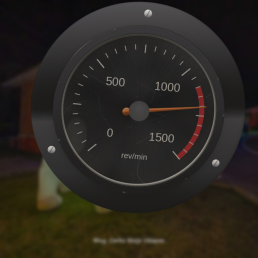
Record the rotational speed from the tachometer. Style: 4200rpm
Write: 1200rpm
